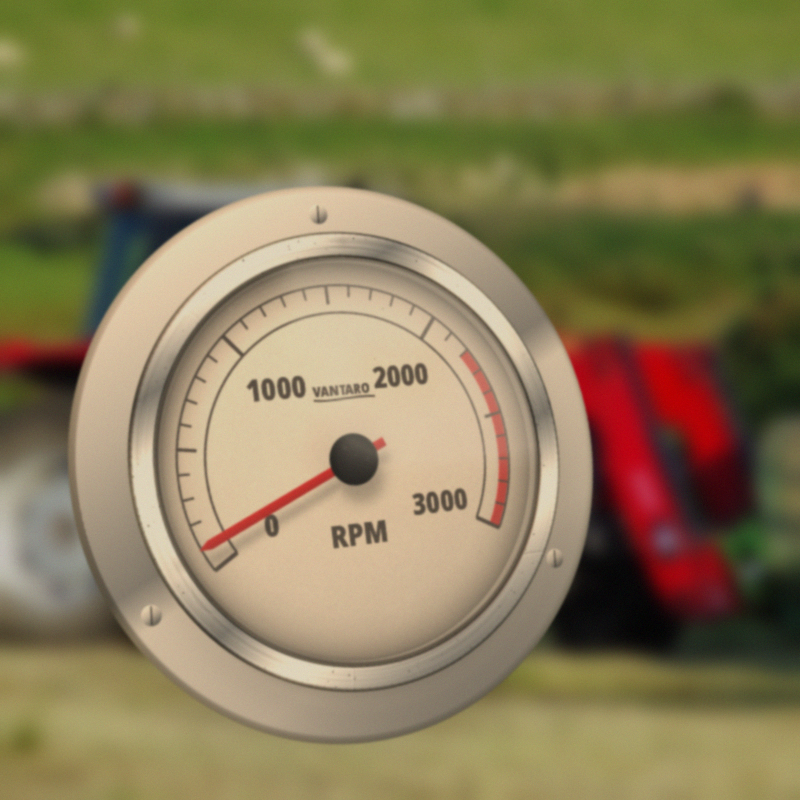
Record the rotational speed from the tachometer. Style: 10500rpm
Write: 100rpm
